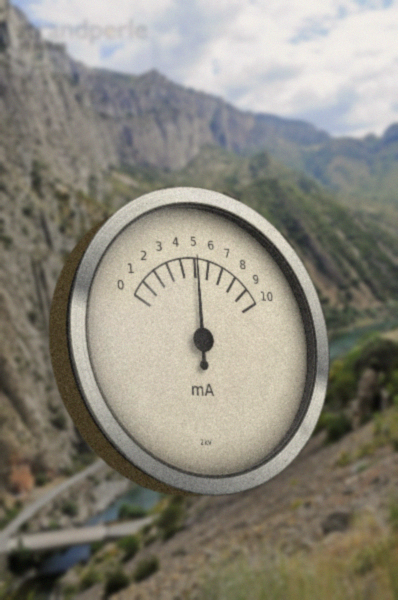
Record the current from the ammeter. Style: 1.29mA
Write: 5mA
